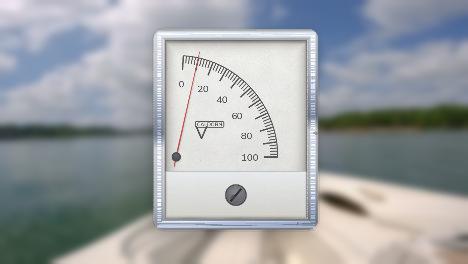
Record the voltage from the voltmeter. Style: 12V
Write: 10V
